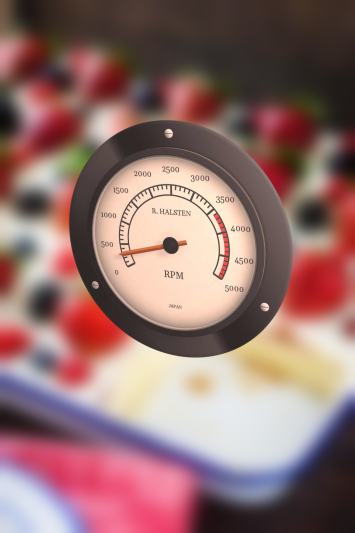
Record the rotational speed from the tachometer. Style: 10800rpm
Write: 300rpm
